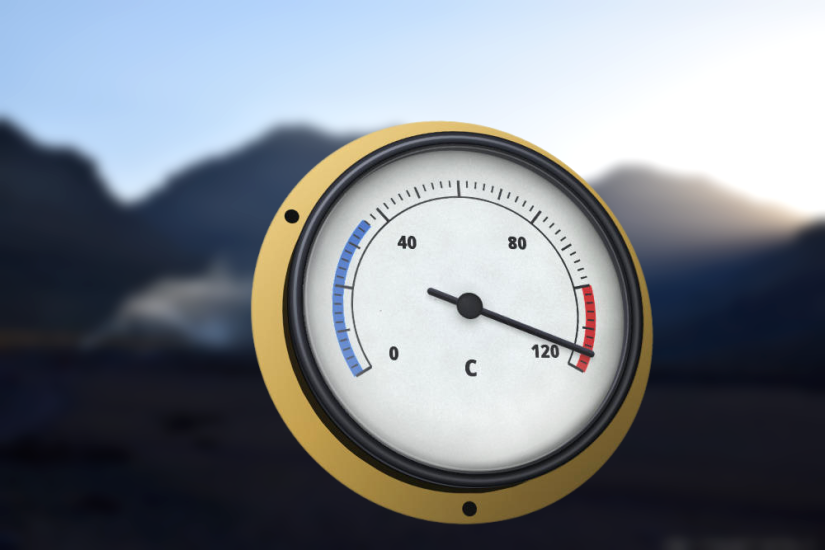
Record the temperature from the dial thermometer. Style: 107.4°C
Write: 116°C
